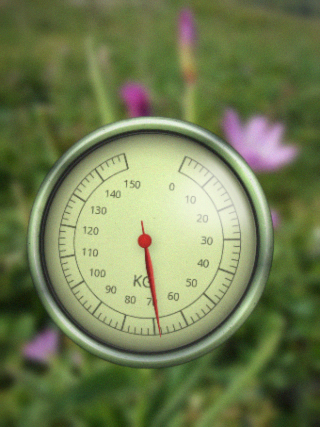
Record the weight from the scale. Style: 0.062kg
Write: 68kg
